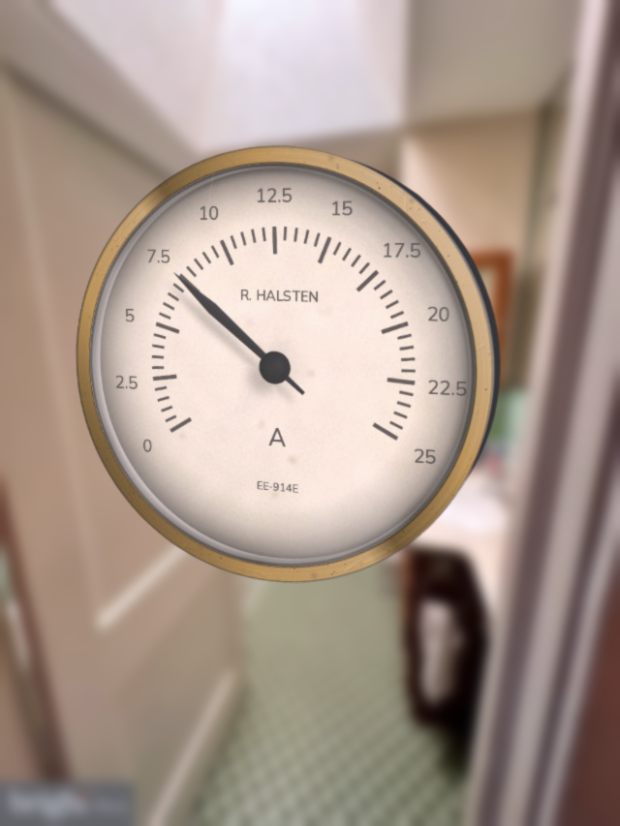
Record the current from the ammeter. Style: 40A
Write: 7.5A
